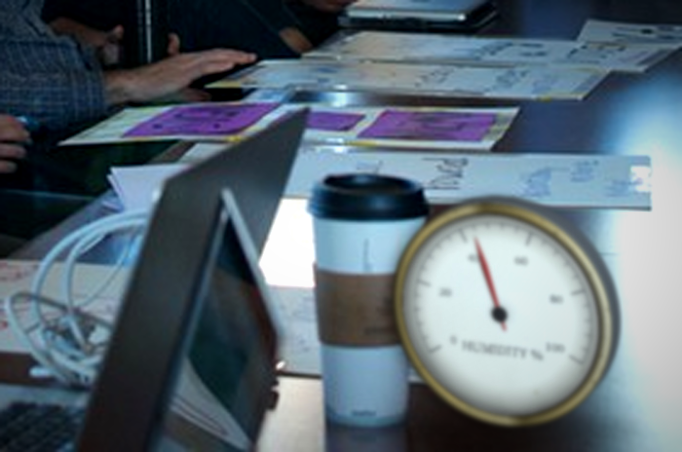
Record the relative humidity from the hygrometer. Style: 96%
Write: 44%
